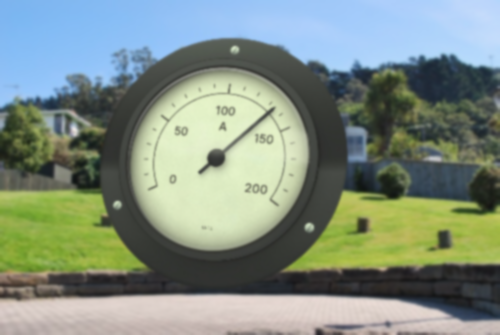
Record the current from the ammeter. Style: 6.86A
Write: 135A
